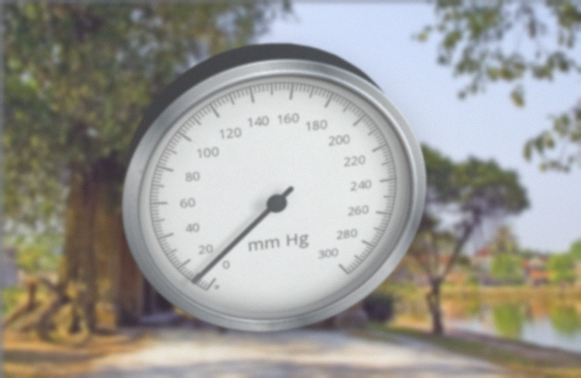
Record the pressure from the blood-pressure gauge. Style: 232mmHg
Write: 10mmHg
